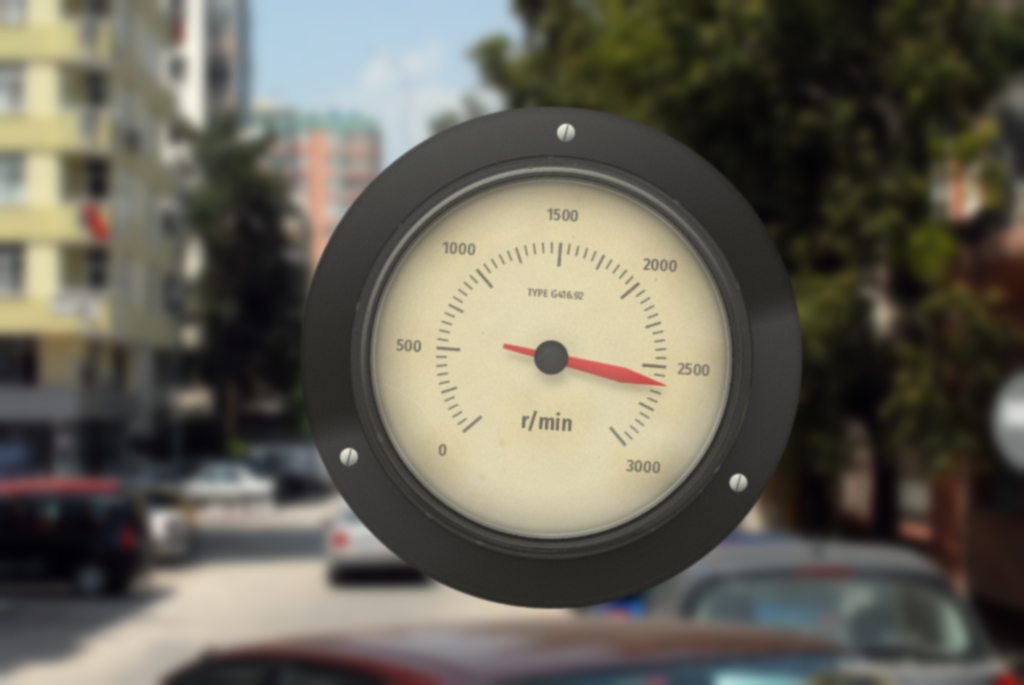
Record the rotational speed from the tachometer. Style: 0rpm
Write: 2600rpm
